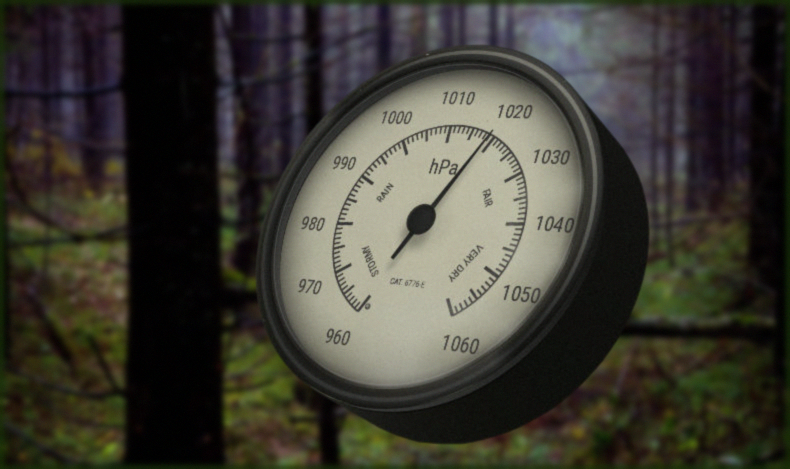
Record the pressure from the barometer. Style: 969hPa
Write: 1020hPa
